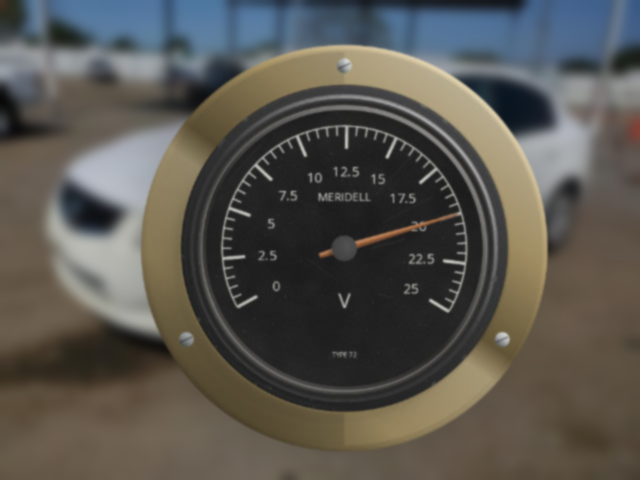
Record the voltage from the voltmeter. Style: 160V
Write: 20V
